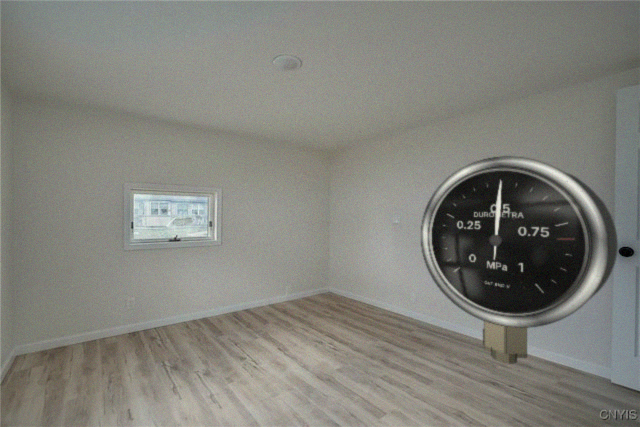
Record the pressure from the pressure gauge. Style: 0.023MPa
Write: 0.5MPa
